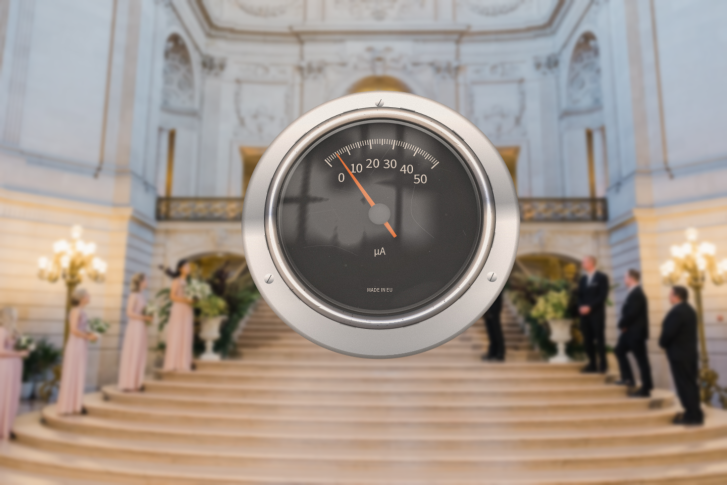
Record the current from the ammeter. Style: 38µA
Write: 5µA
